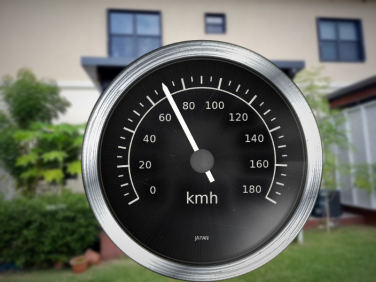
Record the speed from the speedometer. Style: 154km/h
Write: 70km/h
